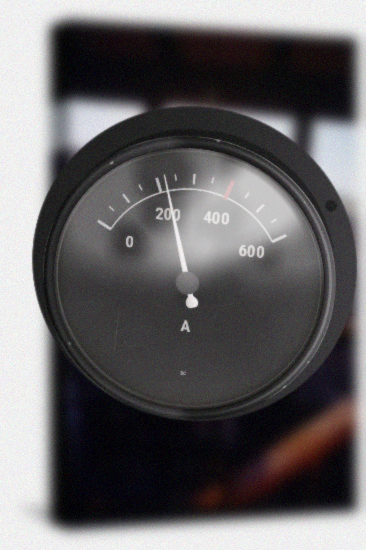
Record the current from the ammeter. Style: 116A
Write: 225A
